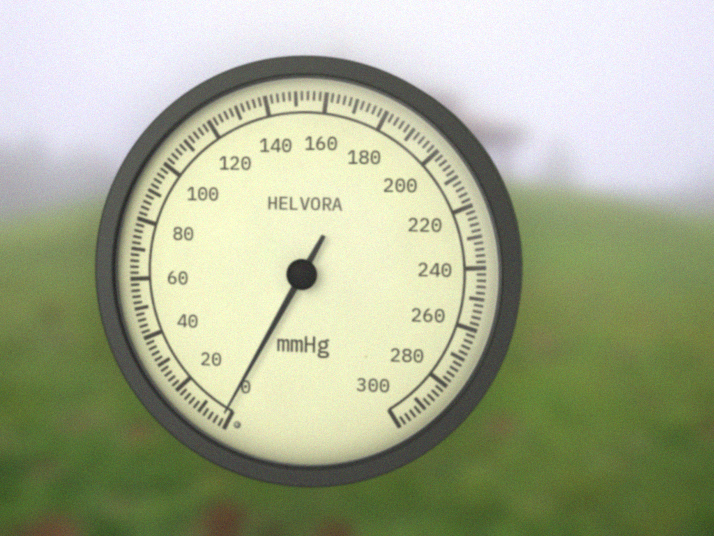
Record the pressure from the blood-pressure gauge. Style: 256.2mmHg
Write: 2mmHg
